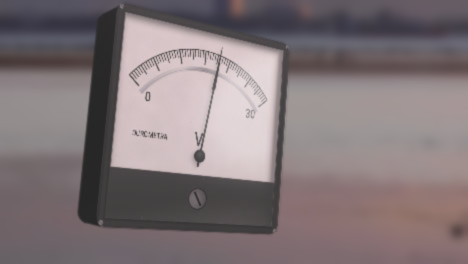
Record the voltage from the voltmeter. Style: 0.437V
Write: 17.5V
